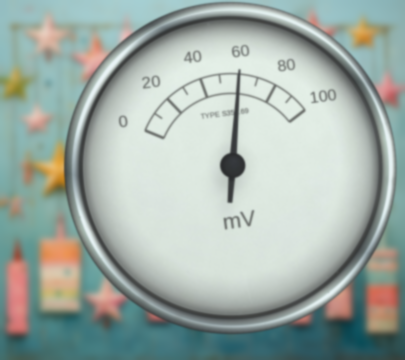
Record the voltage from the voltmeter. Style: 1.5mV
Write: 60mV
